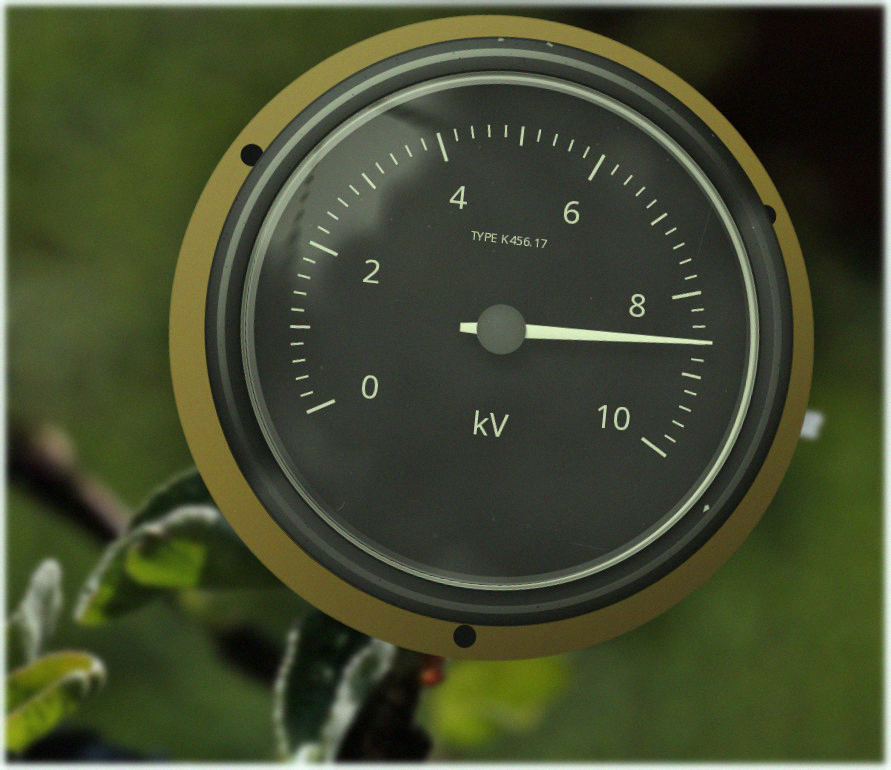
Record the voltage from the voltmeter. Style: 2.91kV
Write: 8.6kV
